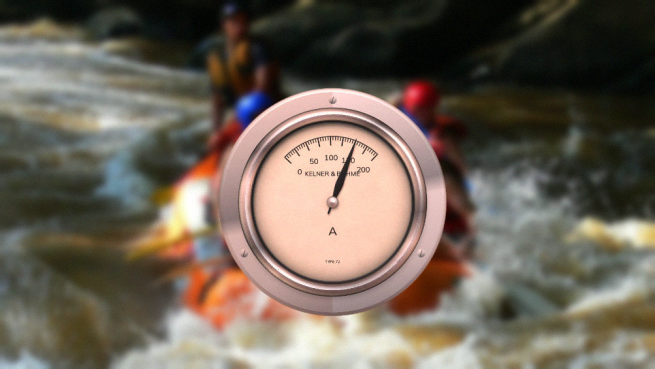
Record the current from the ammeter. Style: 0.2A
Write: 150A
